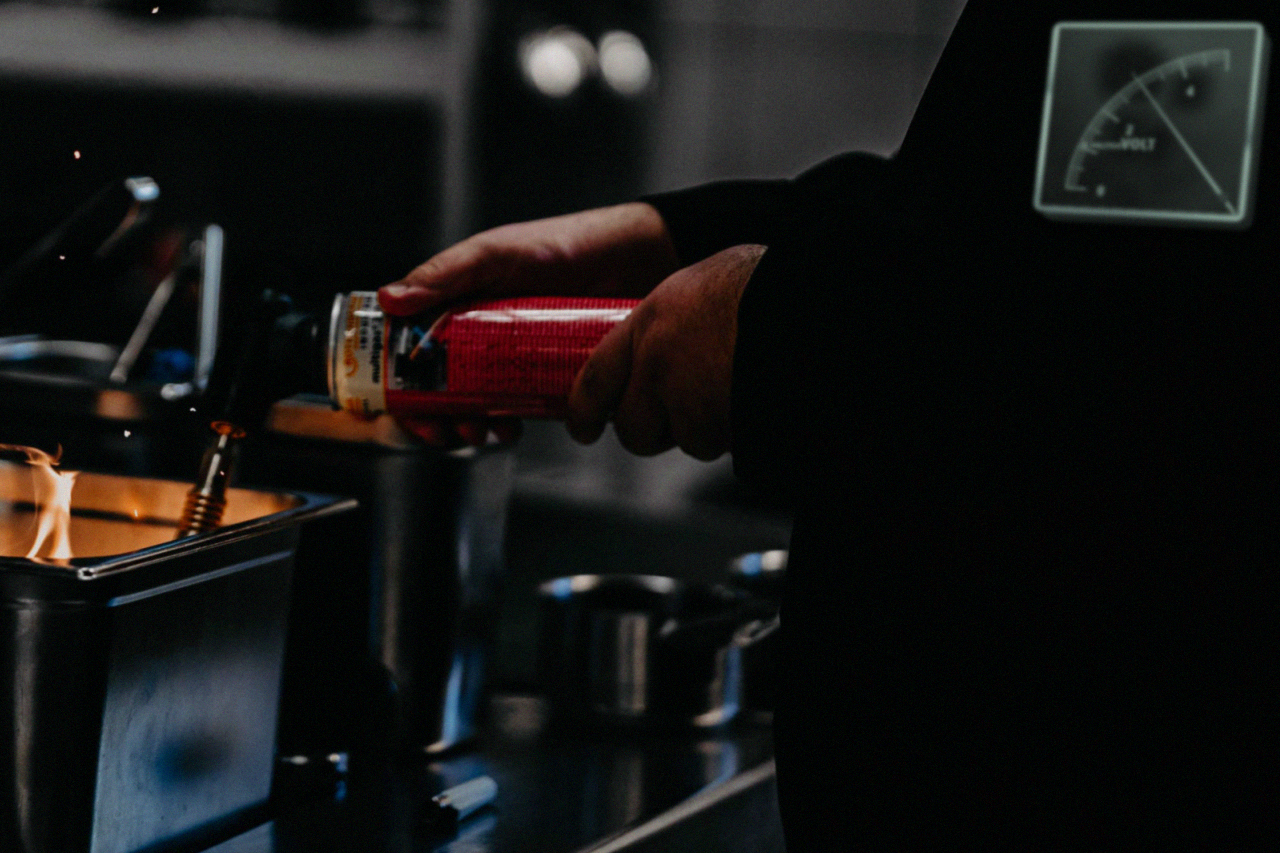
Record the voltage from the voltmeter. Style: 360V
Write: 3V
